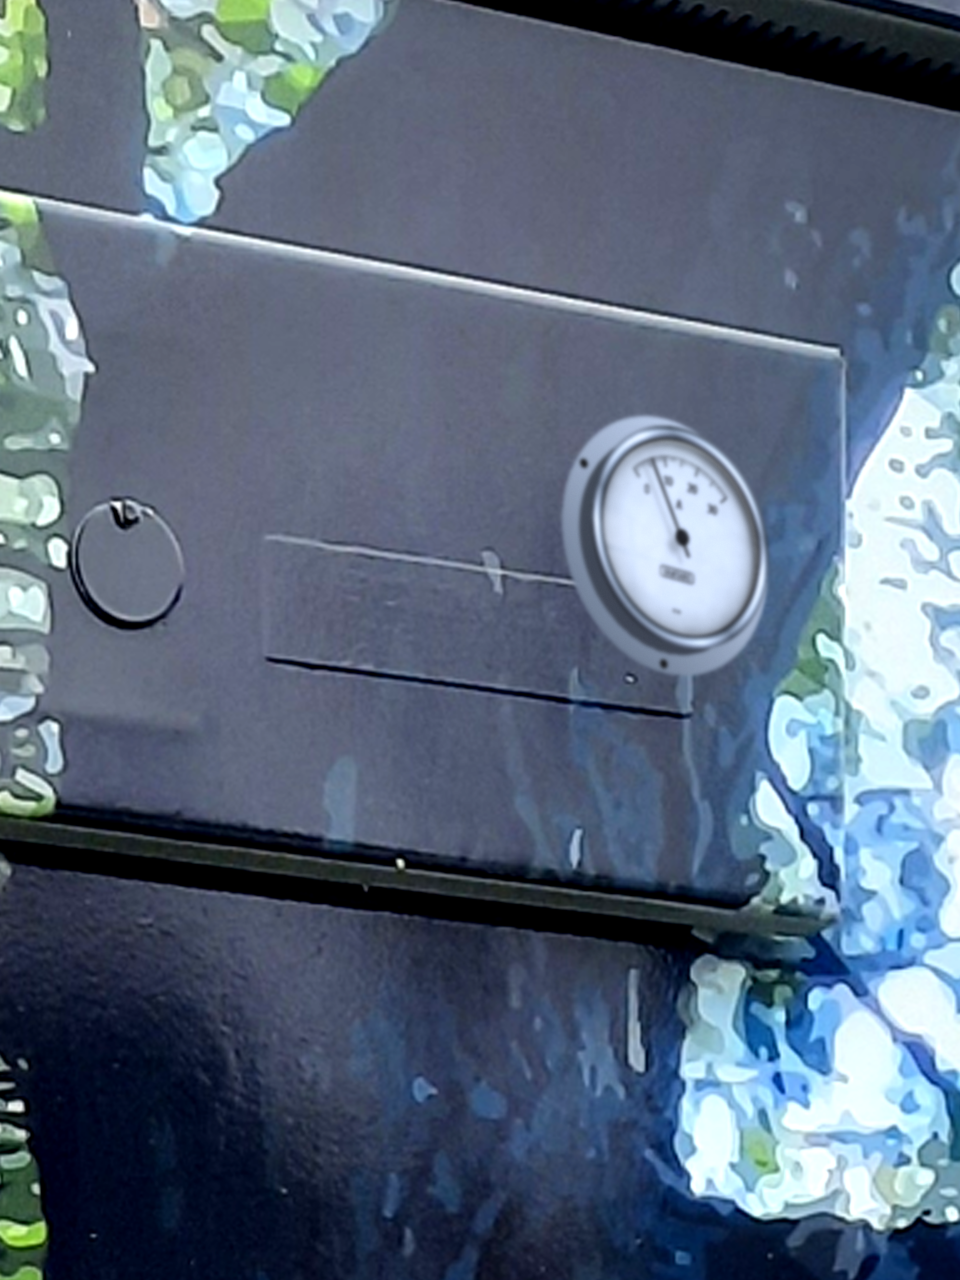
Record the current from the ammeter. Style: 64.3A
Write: 5A
